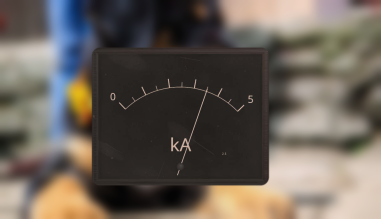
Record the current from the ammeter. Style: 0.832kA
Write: 3.5kA
